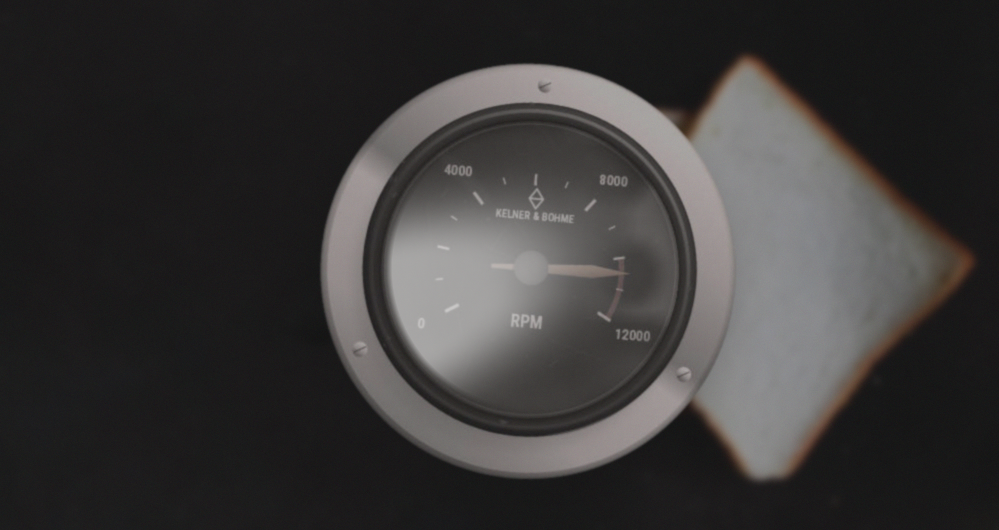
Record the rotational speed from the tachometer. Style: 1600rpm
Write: 10500rpm
